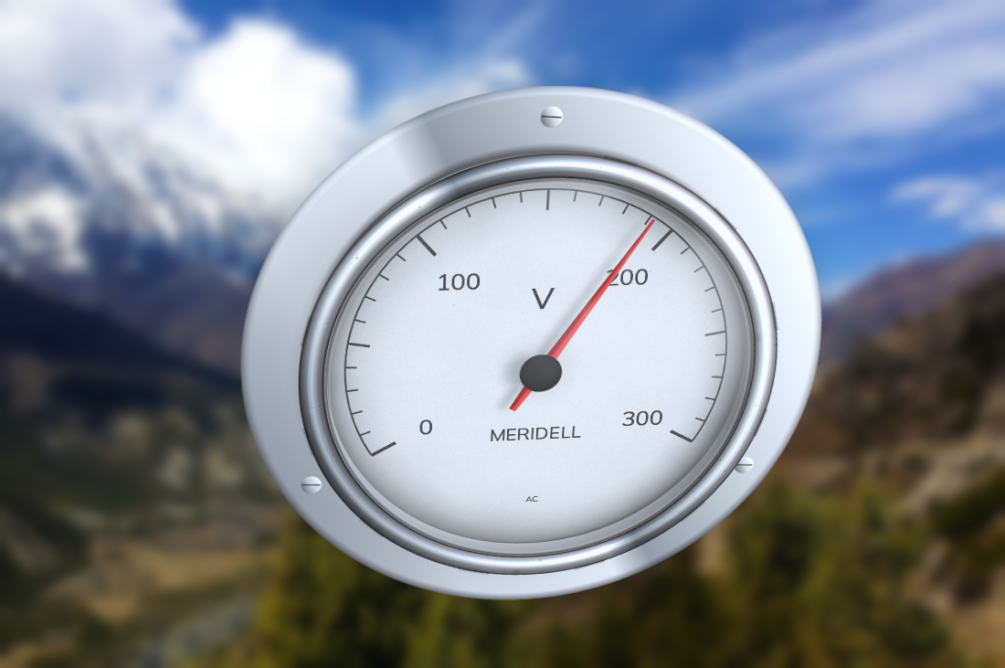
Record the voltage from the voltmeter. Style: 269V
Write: 190V
